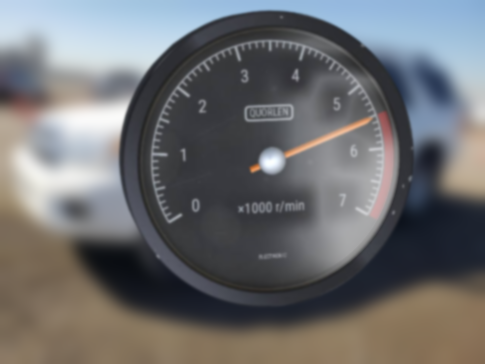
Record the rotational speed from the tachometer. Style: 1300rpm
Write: 5500rpm
